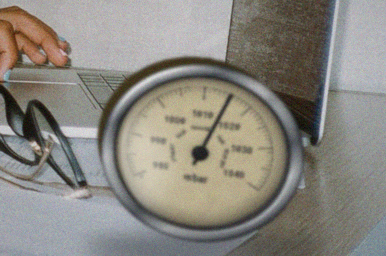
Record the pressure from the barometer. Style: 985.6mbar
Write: 1015mbar
